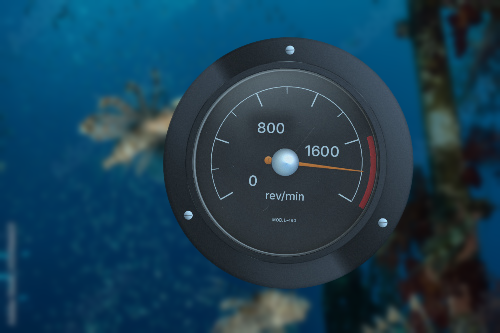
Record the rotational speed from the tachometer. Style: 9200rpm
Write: 1800rpm
